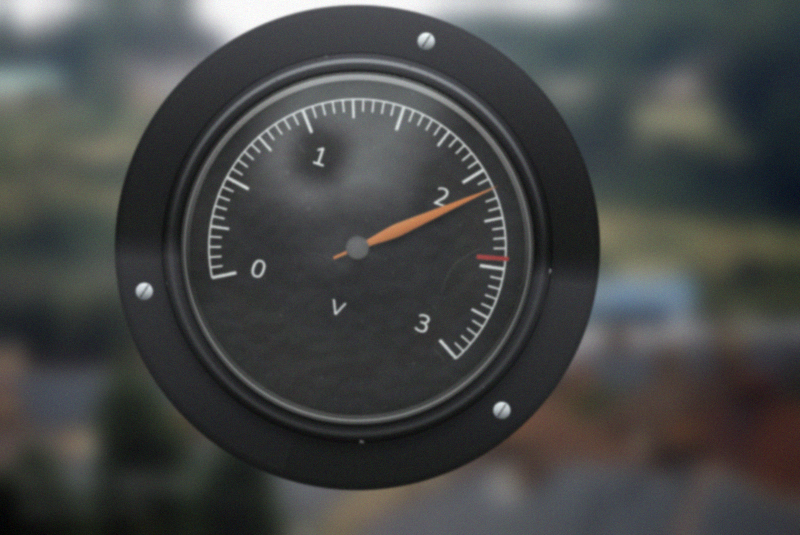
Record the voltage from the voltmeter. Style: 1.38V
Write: 2.1V
